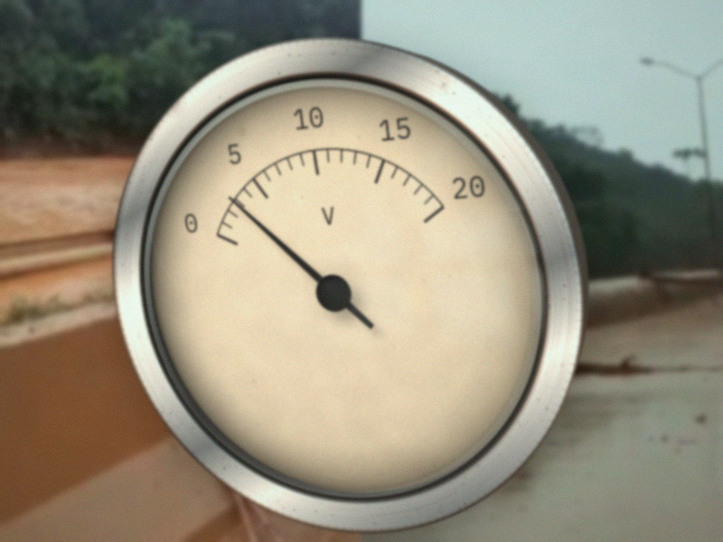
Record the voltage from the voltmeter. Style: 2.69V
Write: 3V
